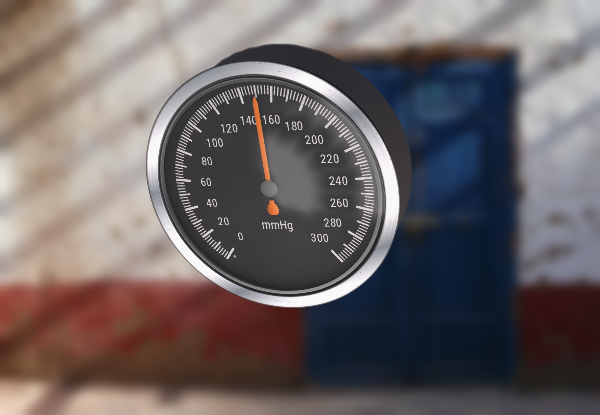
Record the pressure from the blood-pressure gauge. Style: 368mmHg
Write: 150mmHg
